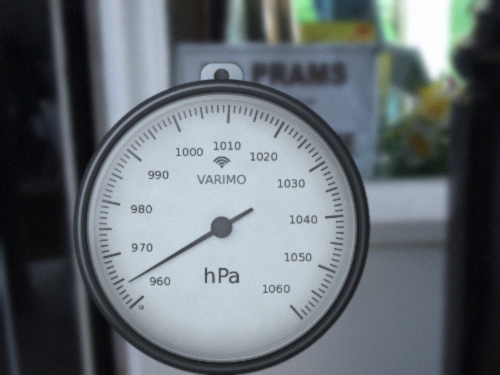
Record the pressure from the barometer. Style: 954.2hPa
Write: 964hPa
